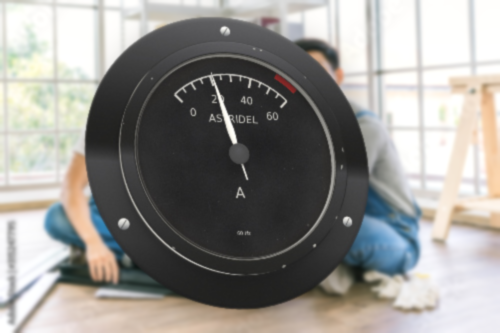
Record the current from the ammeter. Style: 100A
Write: 20A
